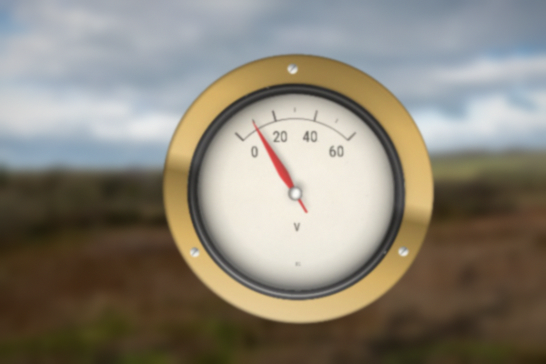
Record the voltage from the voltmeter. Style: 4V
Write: 10V
